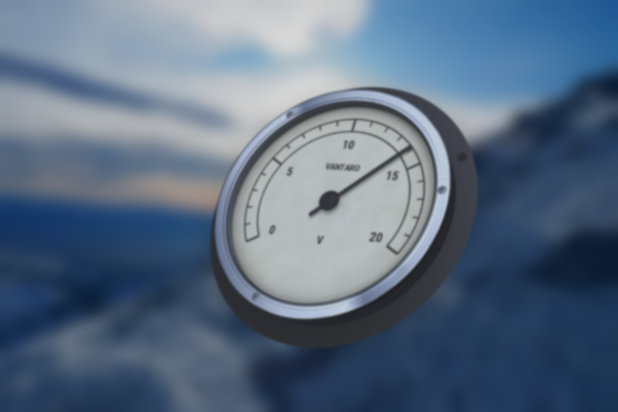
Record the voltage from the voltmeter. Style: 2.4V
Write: 14V
